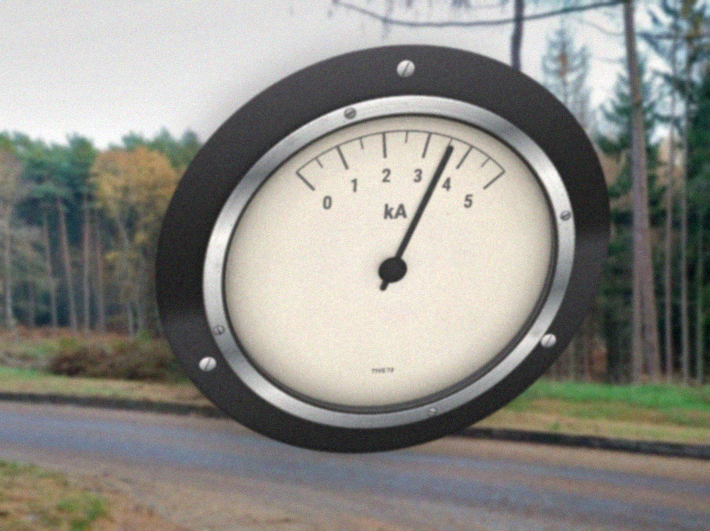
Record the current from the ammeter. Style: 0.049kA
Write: 3.5kA
